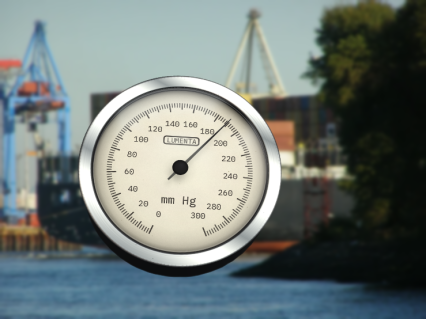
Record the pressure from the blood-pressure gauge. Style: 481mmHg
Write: 190mmHg
